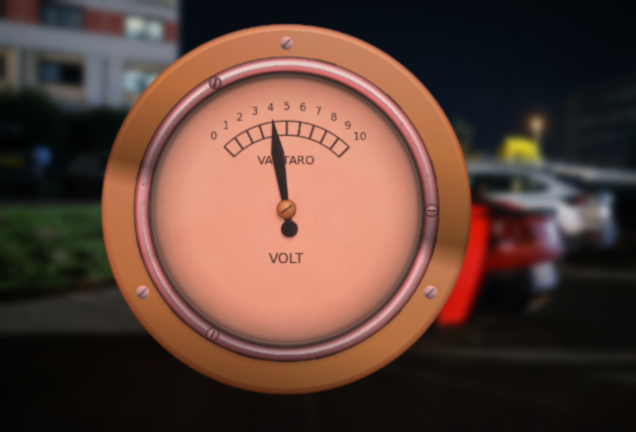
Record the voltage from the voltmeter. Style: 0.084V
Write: 4V
